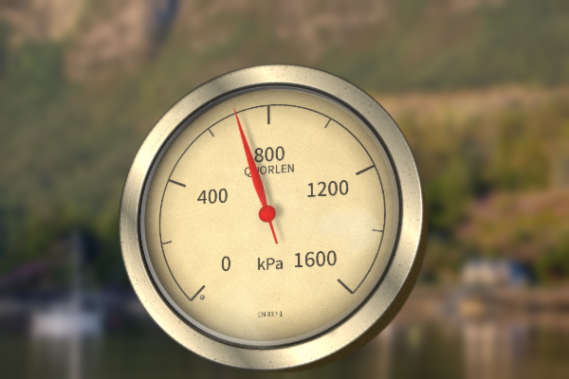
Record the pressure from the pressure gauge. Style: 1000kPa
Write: 700kPa
